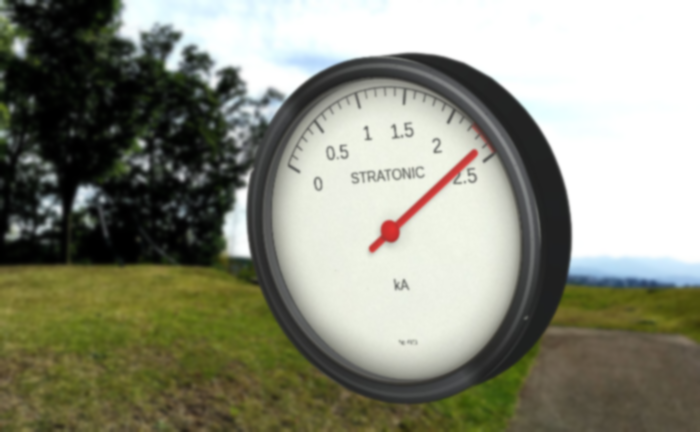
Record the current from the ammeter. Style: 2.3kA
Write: 2.4kA
